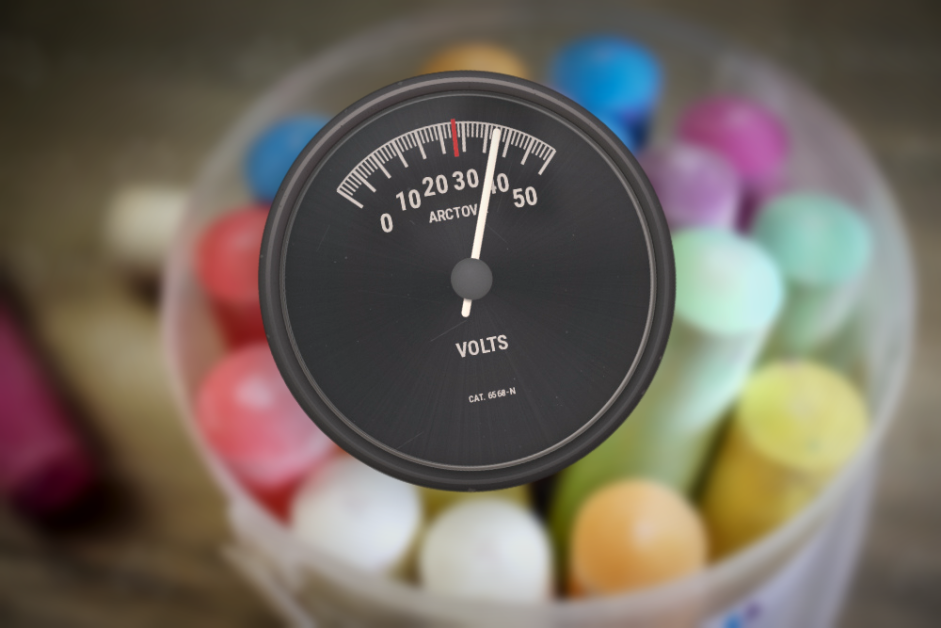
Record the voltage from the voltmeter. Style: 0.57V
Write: 37V
